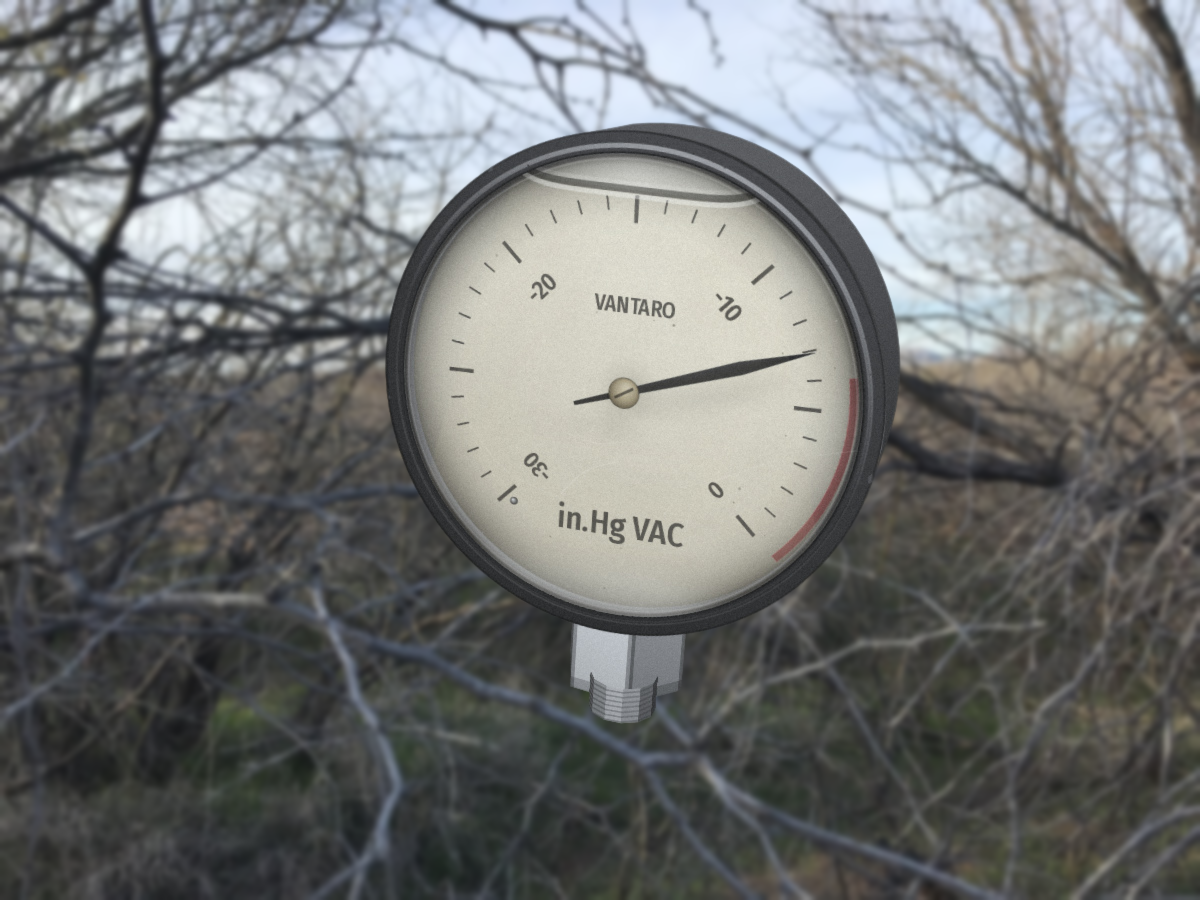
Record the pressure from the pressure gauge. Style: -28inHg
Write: -7inHg
